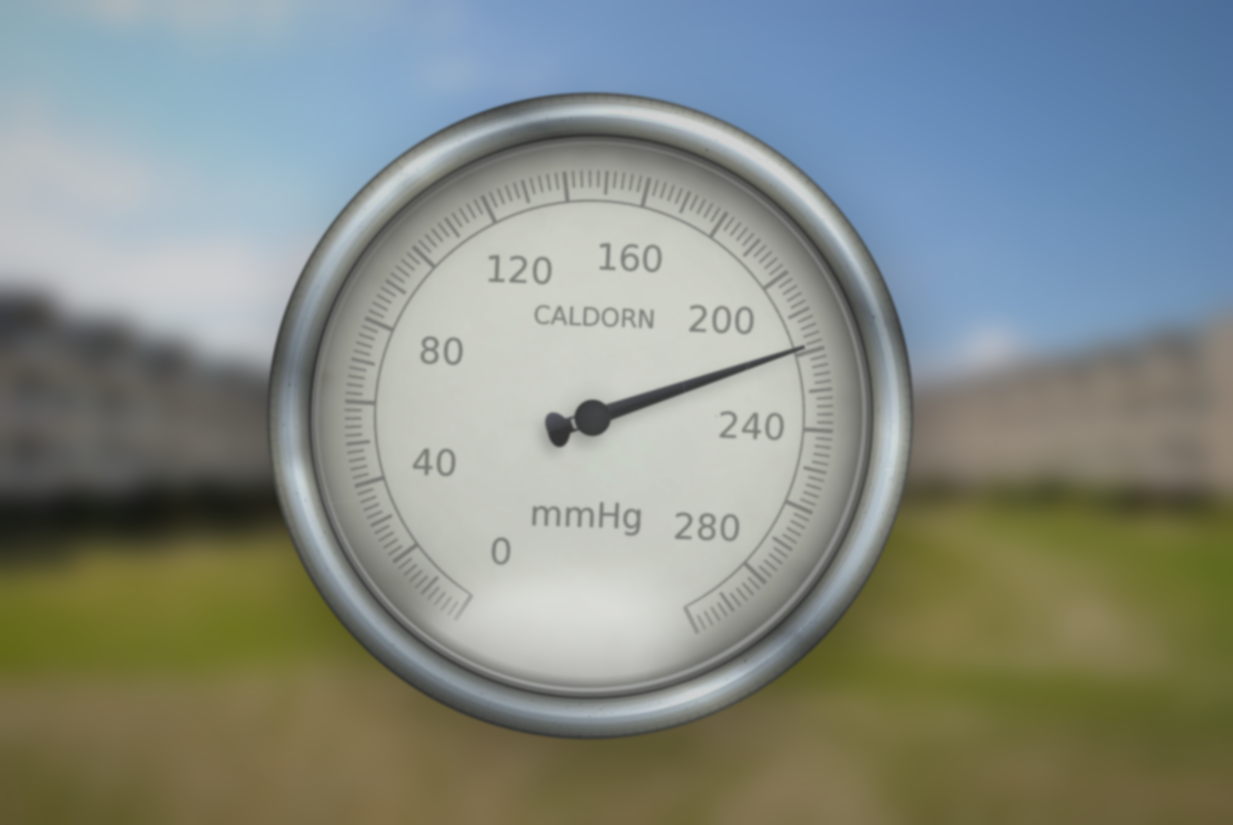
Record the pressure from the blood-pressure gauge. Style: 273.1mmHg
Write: 218mmHg
